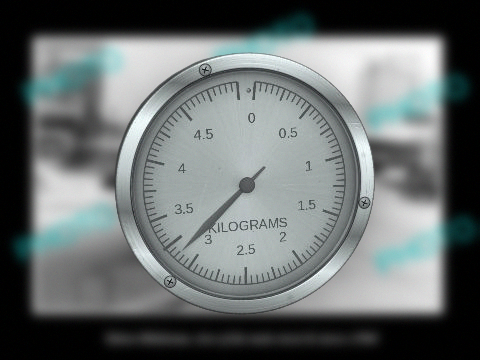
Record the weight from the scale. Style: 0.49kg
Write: 3.15kg
